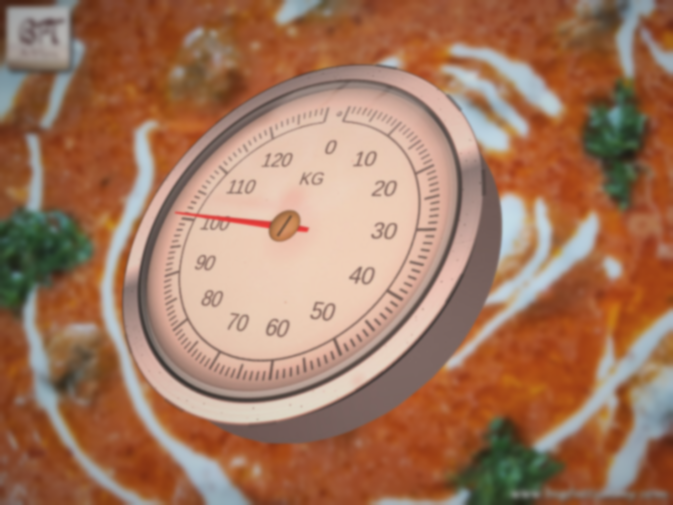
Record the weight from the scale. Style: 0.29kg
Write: 100kg
